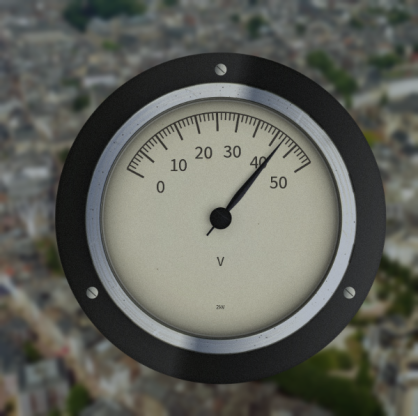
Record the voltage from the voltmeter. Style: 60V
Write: 42V
